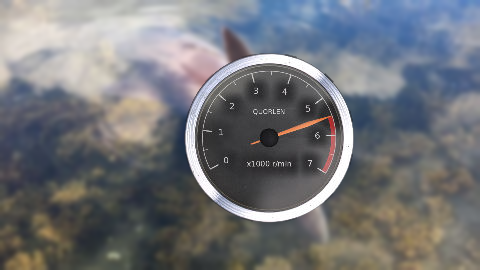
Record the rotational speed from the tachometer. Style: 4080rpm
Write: 5500rpm
